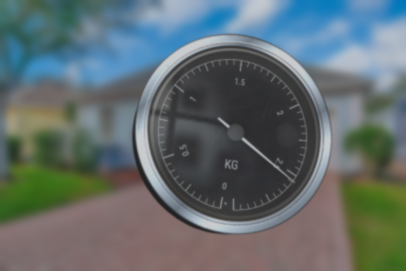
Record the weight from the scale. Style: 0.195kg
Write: 2.55kg
